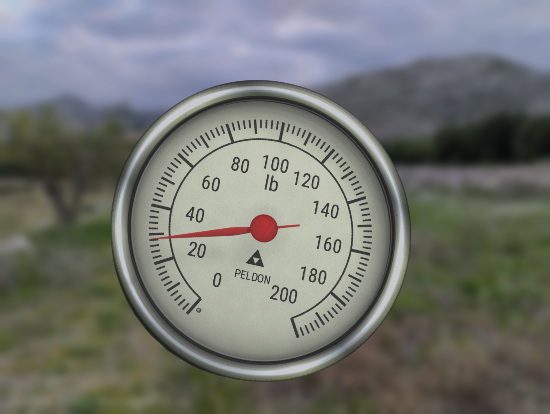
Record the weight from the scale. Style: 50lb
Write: 28lb
